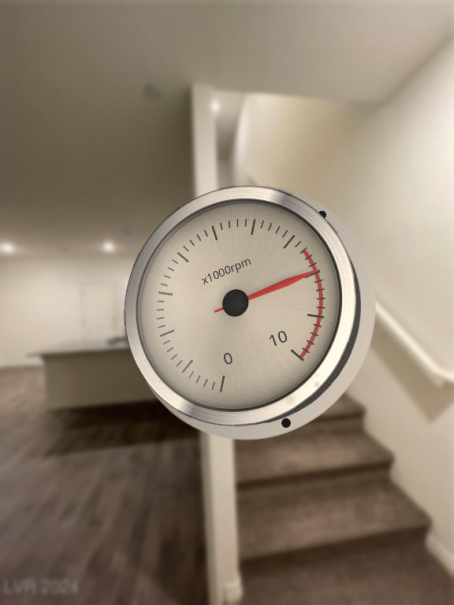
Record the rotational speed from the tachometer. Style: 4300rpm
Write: 8000rpm
